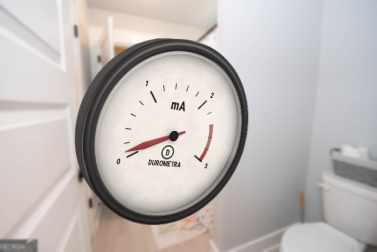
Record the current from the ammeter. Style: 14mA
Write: 0.1mA
